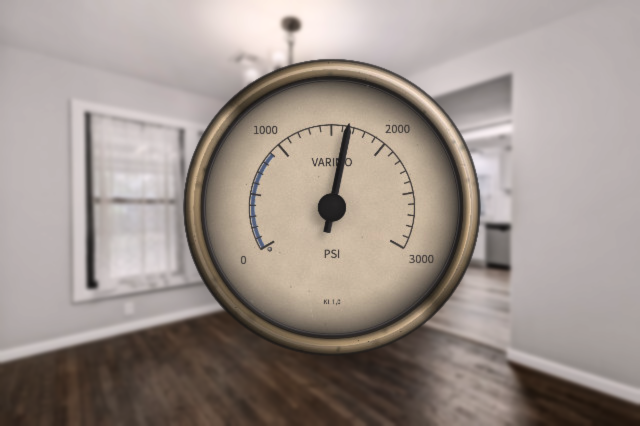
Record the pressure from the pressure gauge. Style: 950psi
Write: 1650psi
